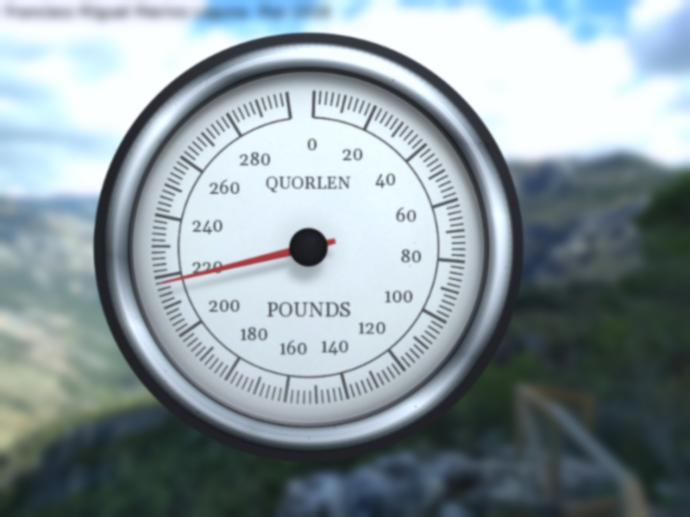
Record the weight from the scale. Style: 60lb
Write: 218lb
